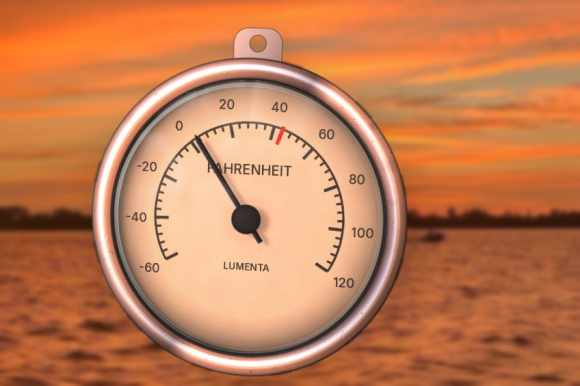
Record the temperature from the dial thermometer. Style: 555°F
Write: 4°F
